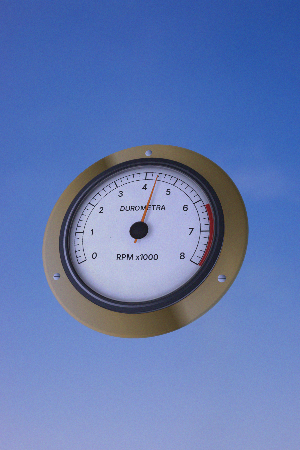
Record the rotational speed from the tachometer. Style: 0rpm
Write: 4400rpm
